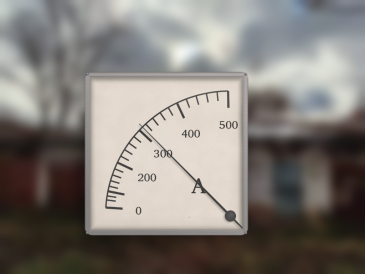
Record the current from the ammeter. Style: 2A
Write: 310A
